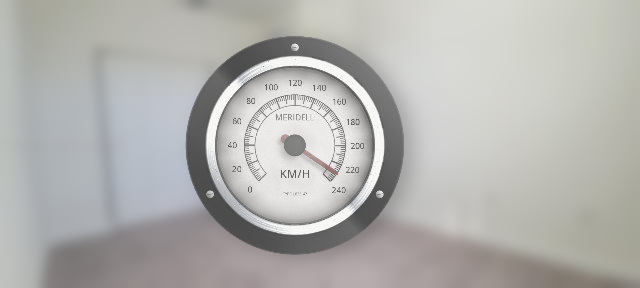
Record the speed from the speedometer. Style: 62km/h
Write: 230km/h
